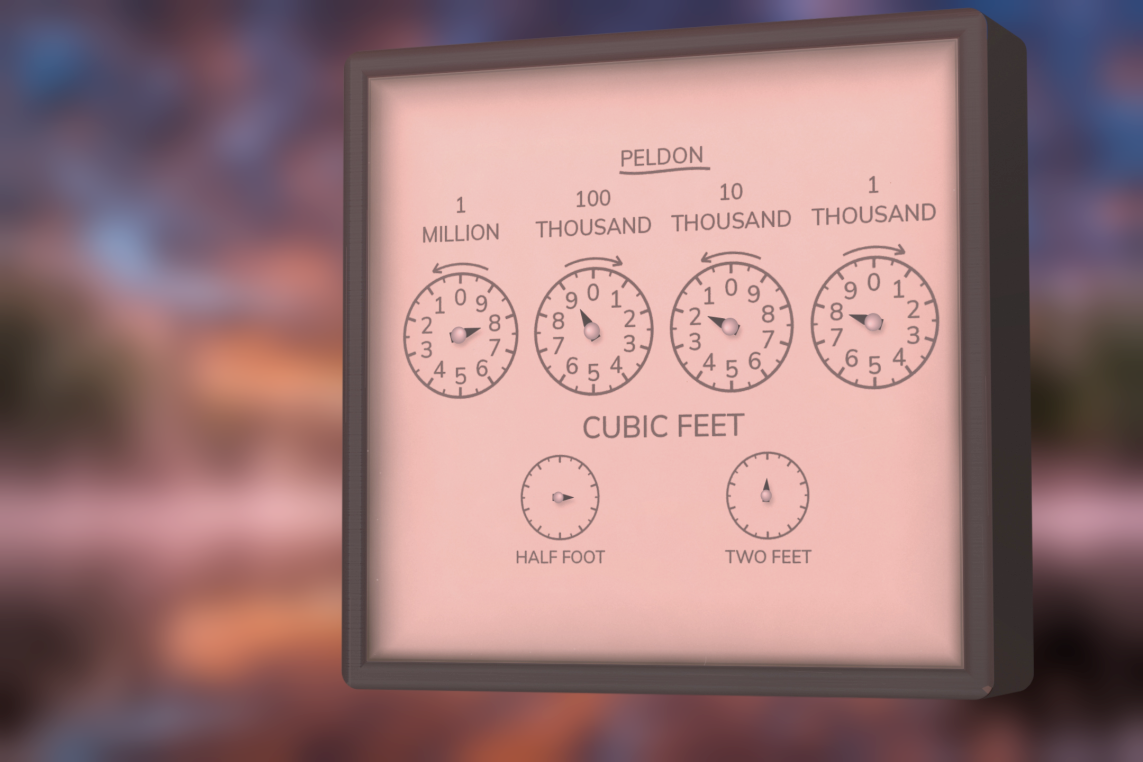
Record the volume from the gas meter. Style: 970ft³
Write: 791800ft³
